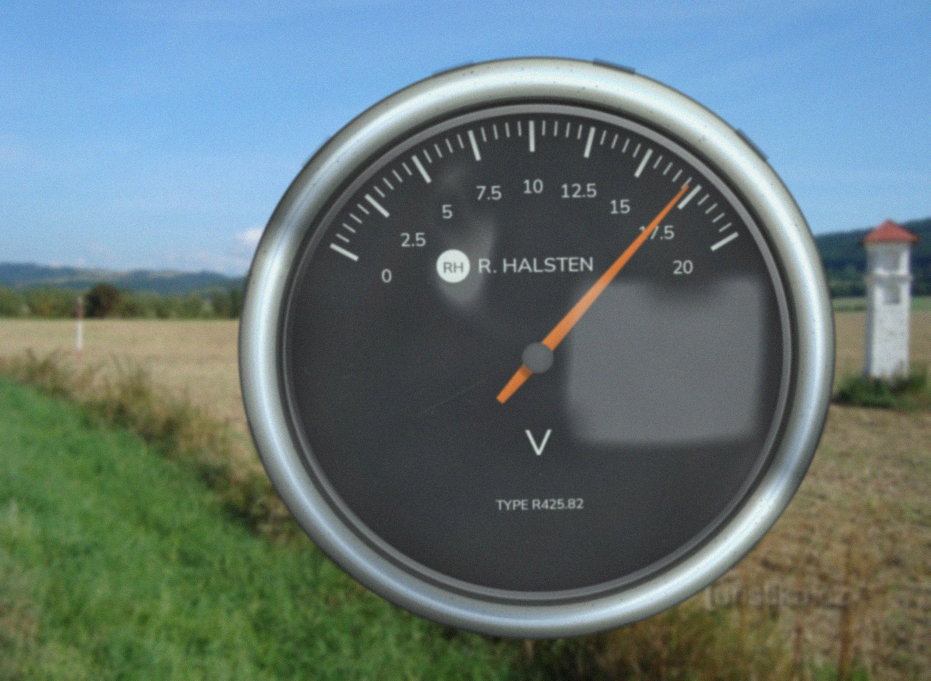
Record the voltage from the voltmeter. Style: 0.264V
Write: 17V
